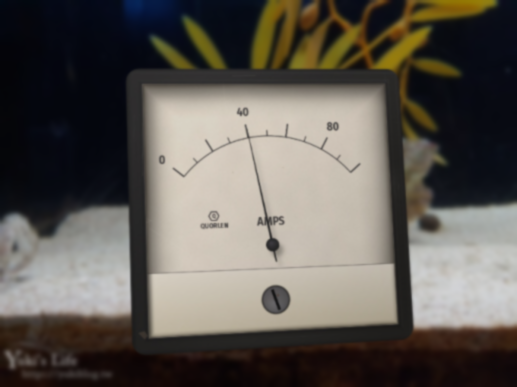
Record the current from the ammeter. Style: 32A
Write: 40A
